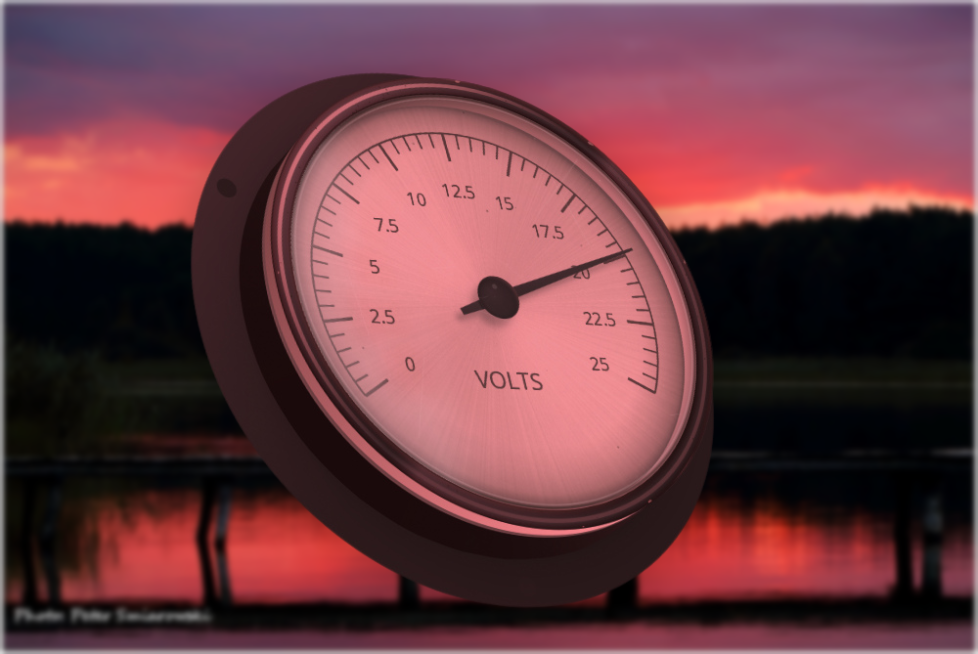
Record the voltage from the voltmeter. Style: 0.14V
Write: 20V
